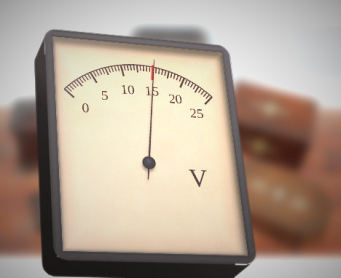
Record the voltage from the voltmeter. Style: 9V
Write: 15V
